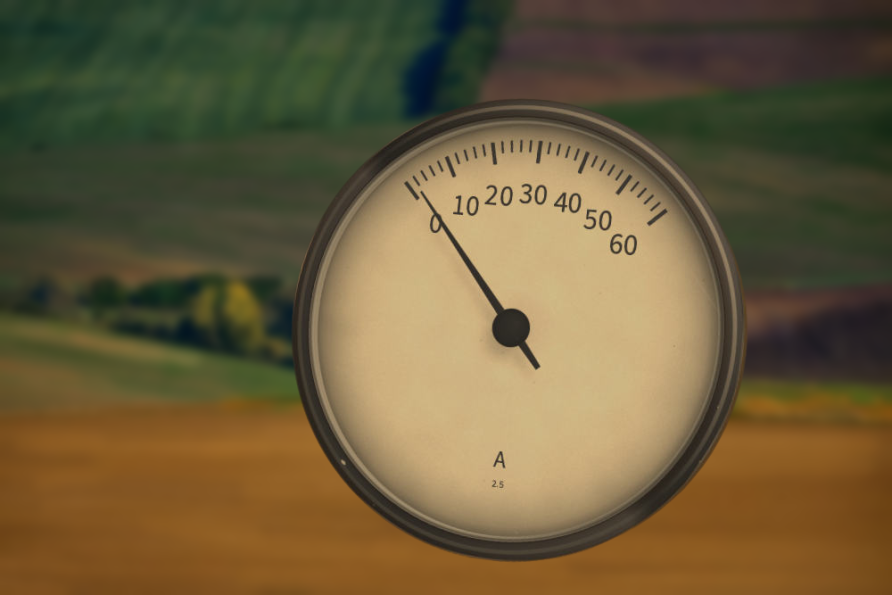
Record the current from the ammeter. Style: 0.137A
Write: 2A
